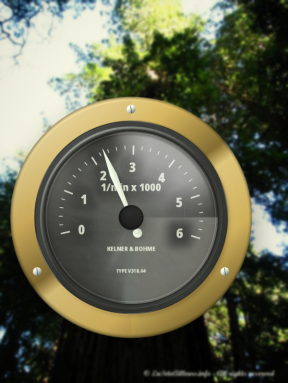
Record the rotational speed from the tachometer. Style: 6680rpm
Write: 2300rpm
